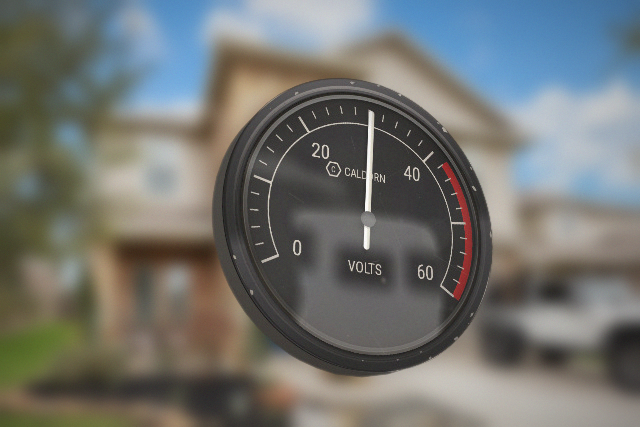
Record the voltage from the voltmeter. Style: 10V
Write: 30V
